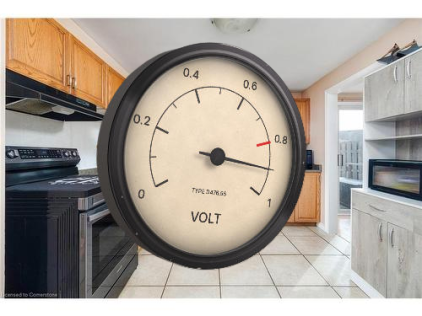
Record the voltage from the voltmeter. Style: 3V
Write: 0.9V
